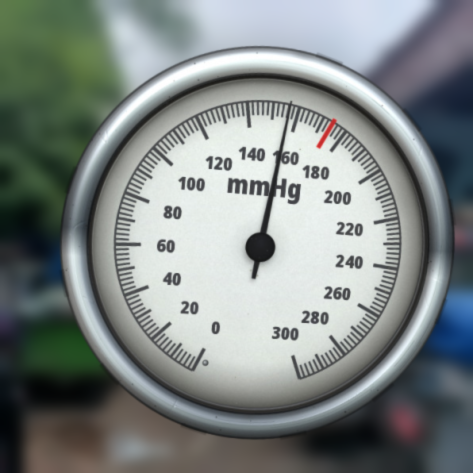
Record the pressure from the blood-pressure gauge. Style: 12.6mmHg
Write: 156mmHg
